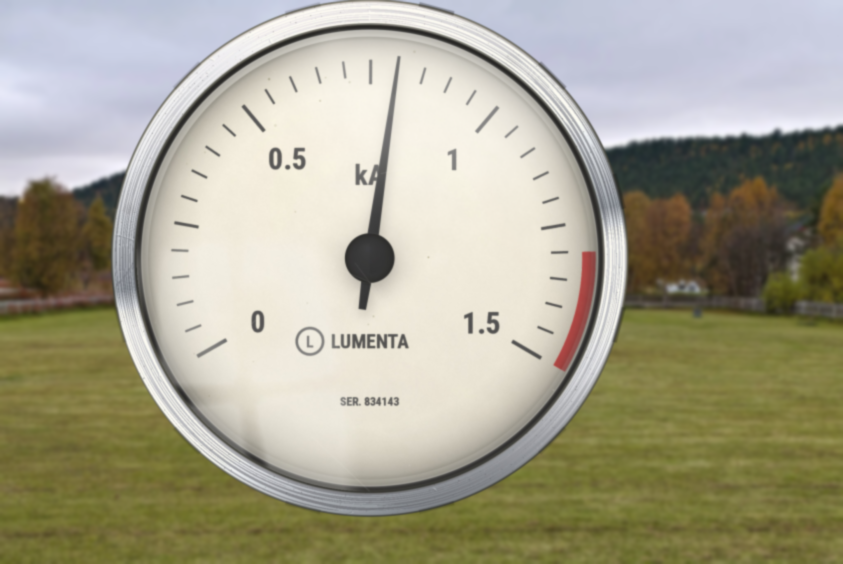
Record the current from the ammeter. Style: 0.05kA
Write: 0.8kA
